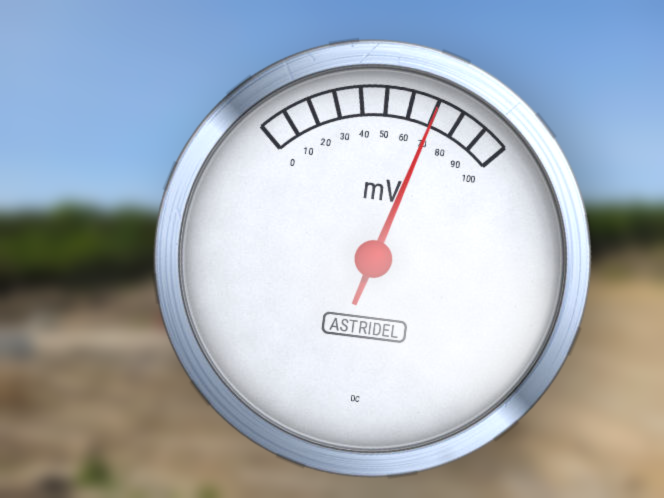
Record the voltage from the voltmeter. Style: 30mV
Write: 70mV
